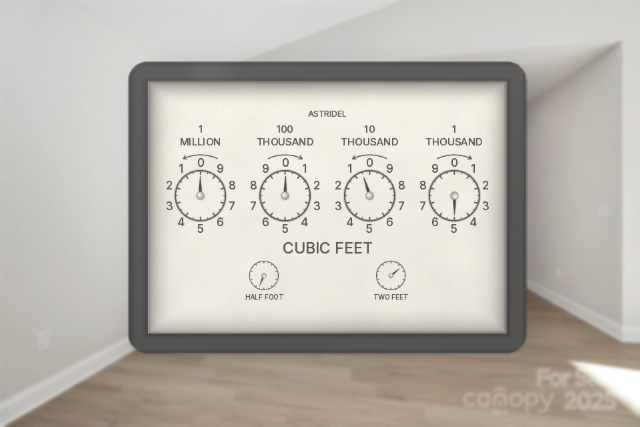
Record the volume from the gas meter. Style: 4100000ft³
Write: 500ft³
